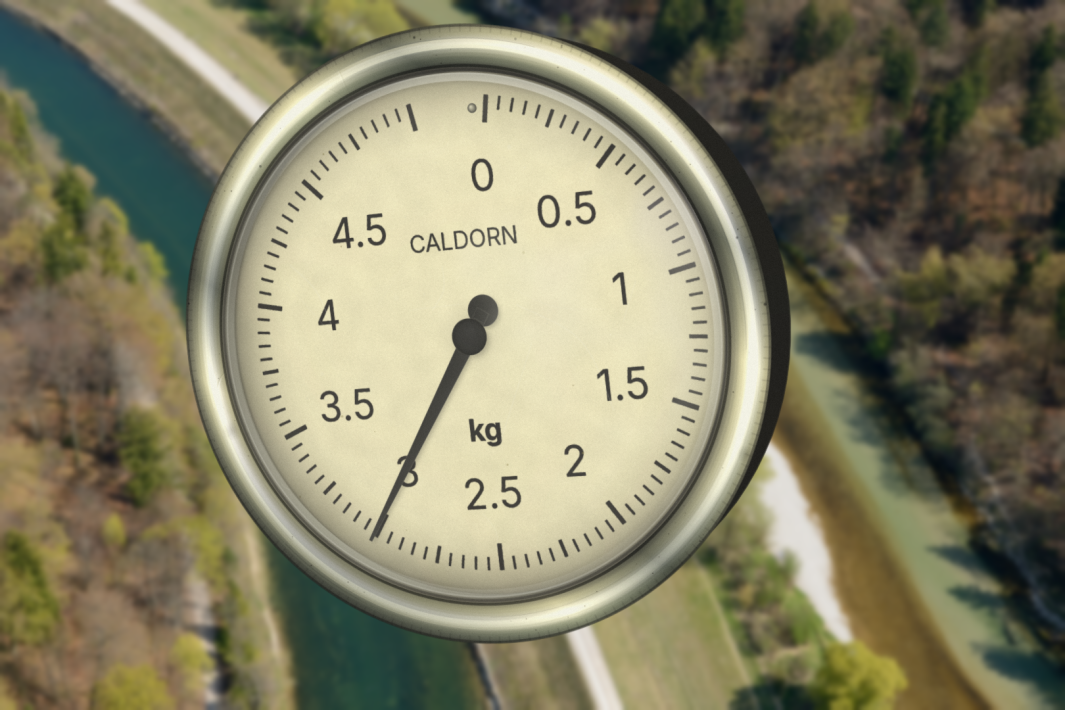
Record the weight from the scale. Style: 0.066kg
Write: 3kg
